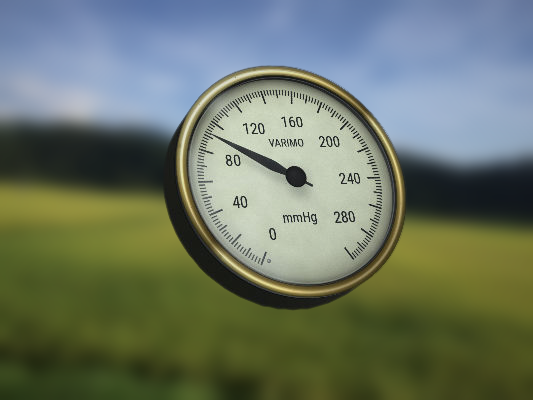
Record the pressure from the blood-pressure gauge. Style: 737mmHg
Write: 90mmHg
